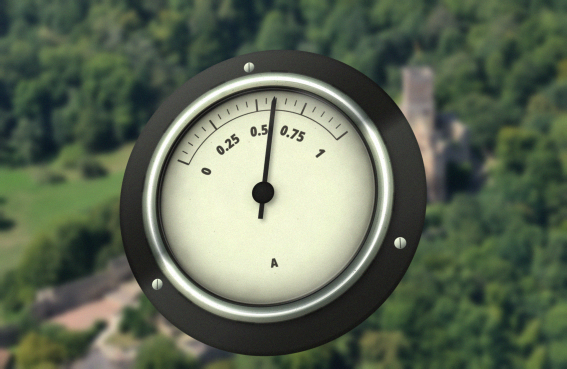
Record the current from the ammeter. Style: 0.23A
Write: 0.6A
